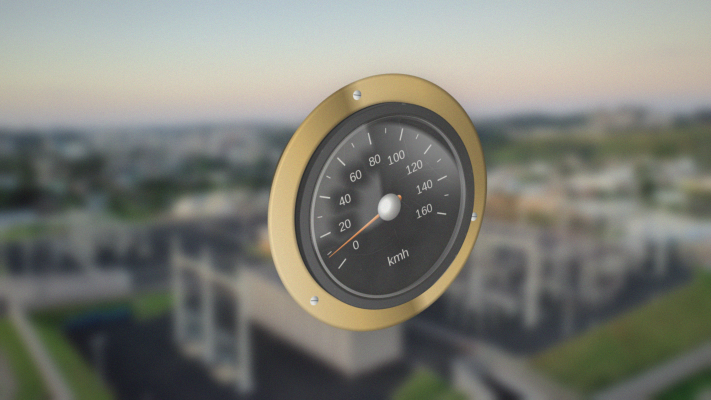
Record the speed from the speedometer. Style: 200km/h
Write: 10km/h
